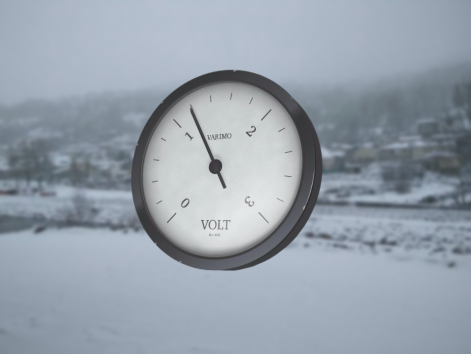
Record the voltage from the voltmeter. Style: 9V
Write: 1.2V
